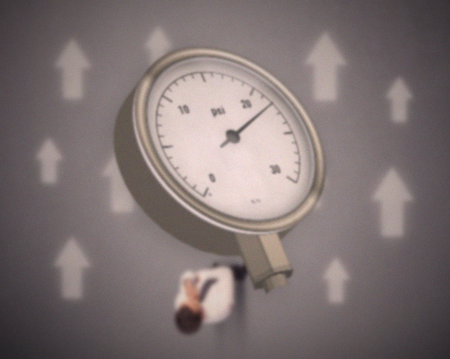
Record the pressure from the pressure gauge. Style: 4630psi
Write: 22psi
